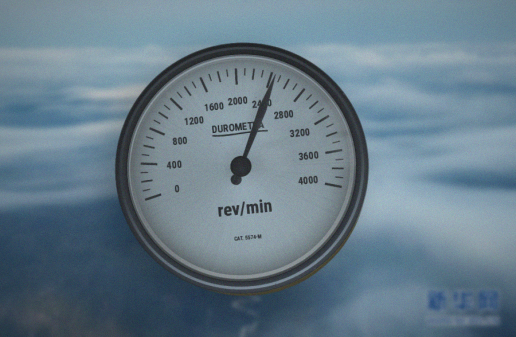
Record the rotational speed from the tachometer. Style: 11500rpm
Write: 2450rpm
